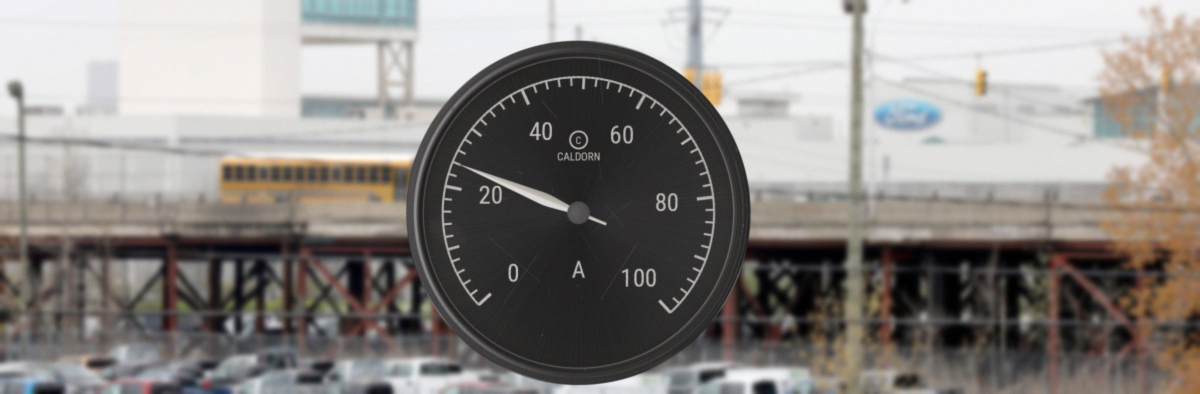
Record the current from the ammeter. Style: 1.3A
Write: 24A
